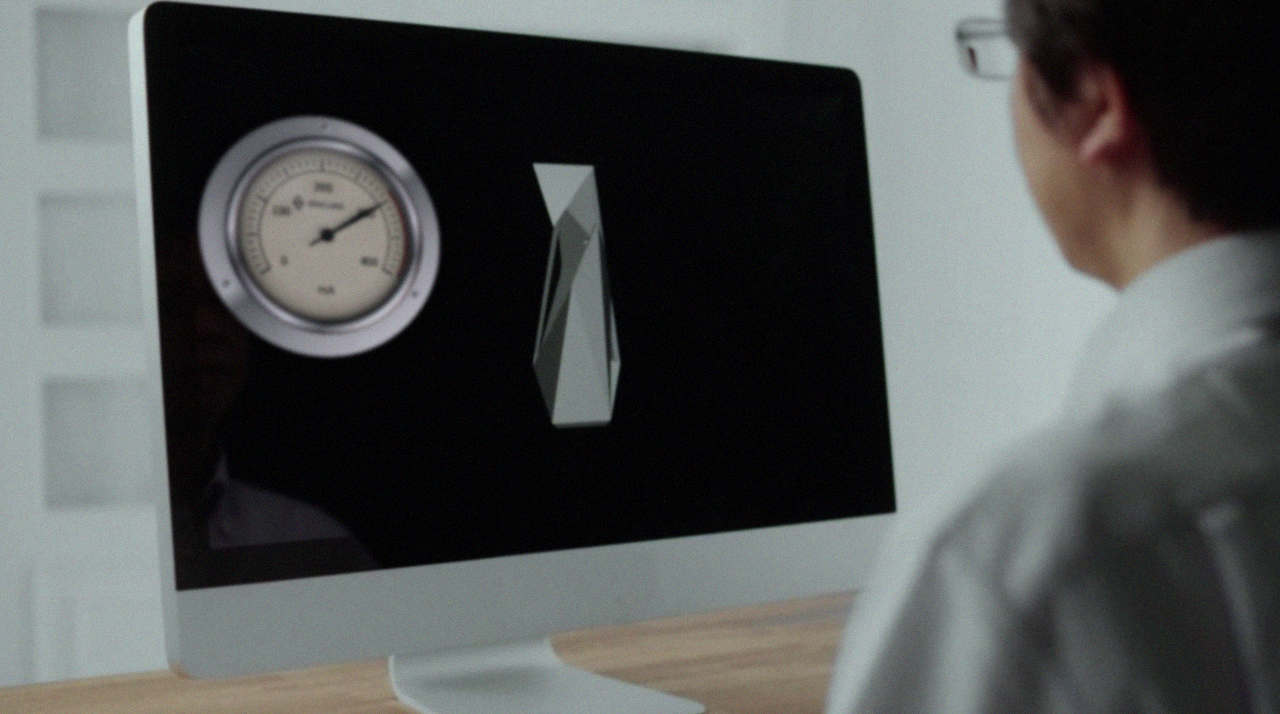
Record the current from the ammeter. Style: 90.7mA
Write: 300mA
